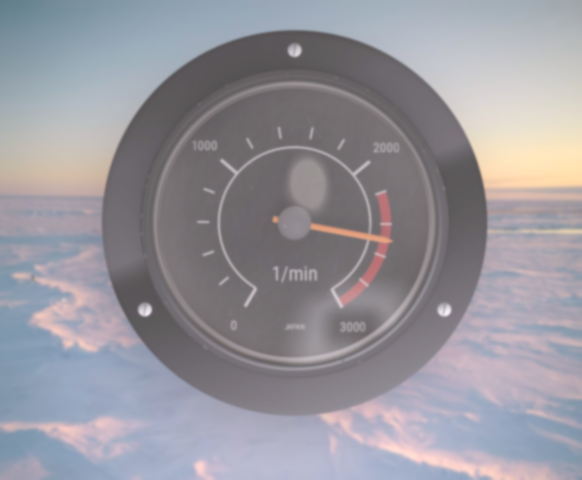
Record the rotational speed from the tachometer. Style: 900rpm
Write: 2500rpm
